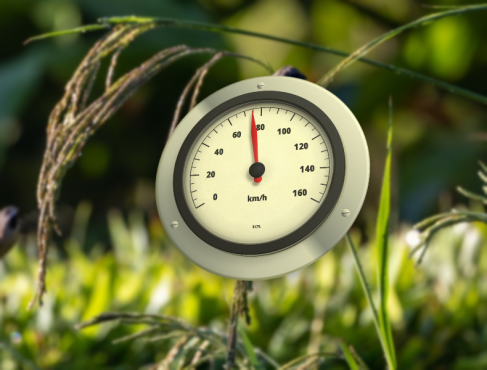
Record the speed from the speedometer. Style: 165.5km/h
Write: 75km/h
